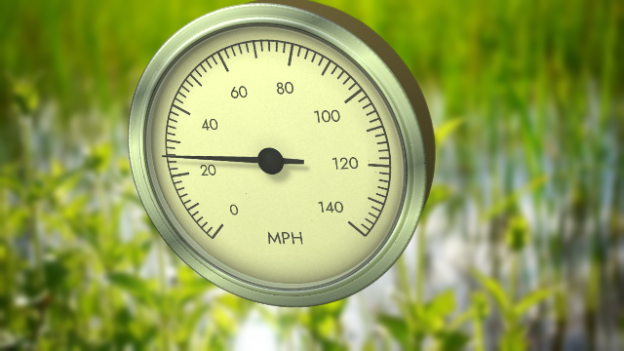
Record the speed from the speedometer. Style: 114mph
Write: 26mph
